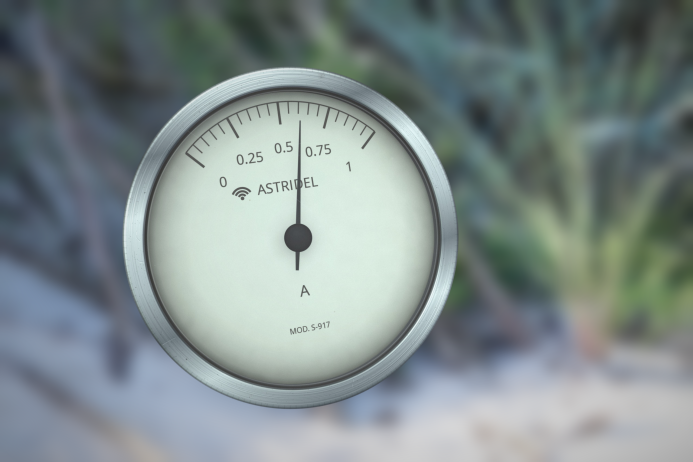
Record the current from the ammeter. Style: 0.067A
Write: 0.6A
